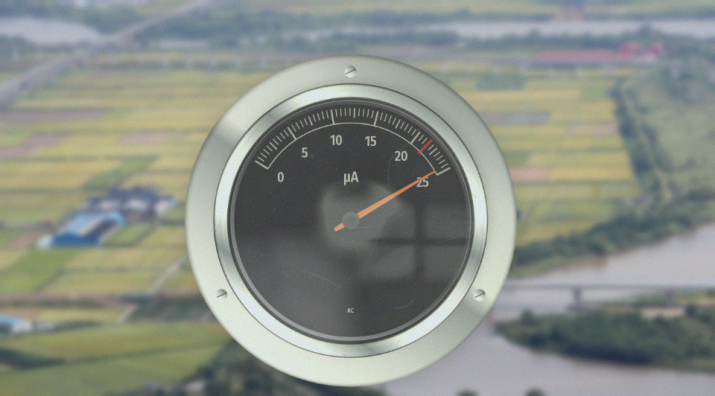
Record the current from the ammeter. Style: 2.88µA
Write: 24.5µA
